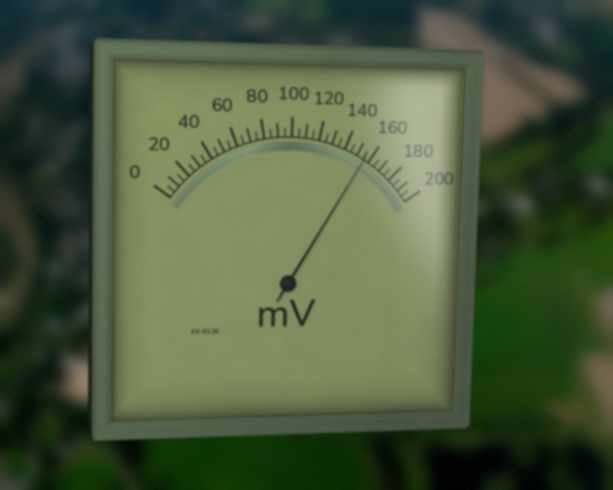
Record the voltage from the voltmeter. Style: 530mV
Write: 155mV
